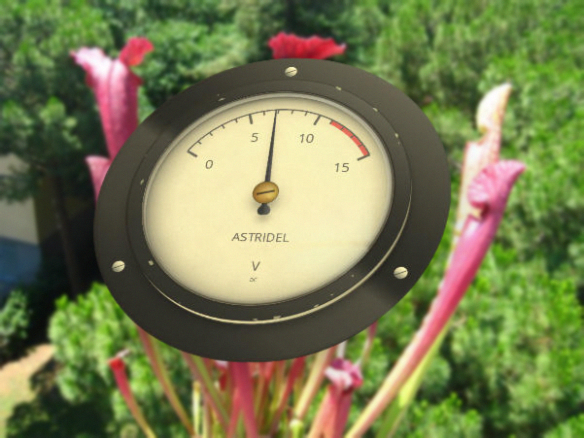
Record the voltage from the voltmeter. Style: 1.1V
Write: 7V
